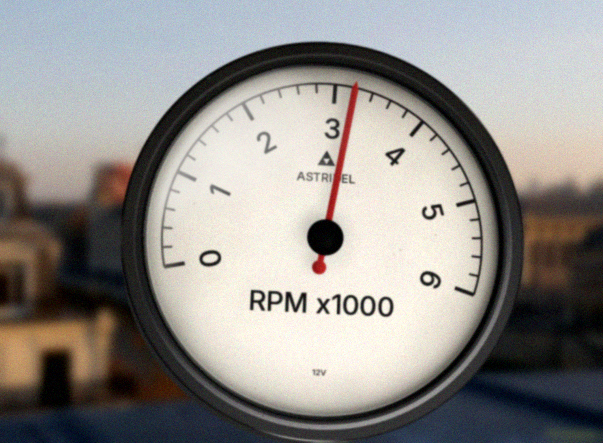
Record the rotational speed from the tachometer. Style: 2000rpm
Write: 3200rpm
